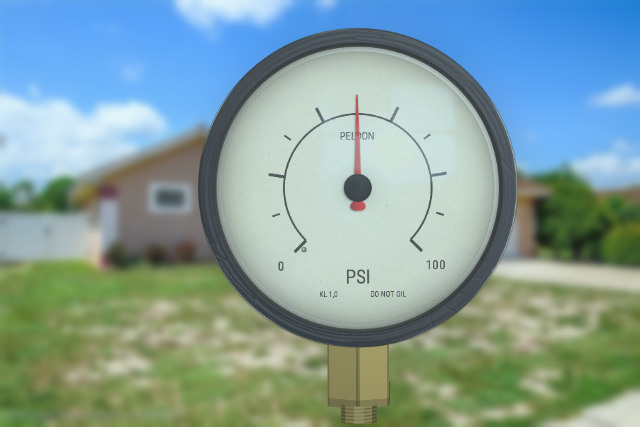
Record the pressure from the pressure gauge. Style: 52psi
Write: 50psi
